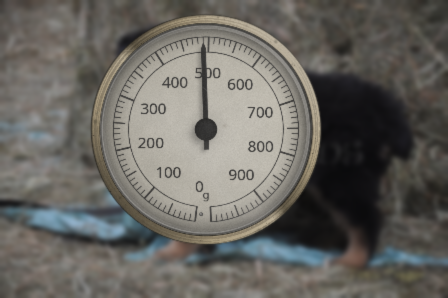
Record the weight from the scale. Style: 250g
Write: 490g
